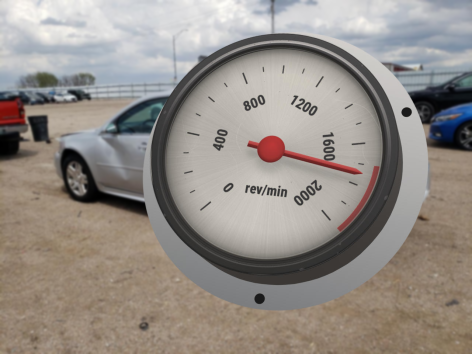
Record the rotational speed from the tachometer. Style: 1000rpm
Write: 1750rpm
